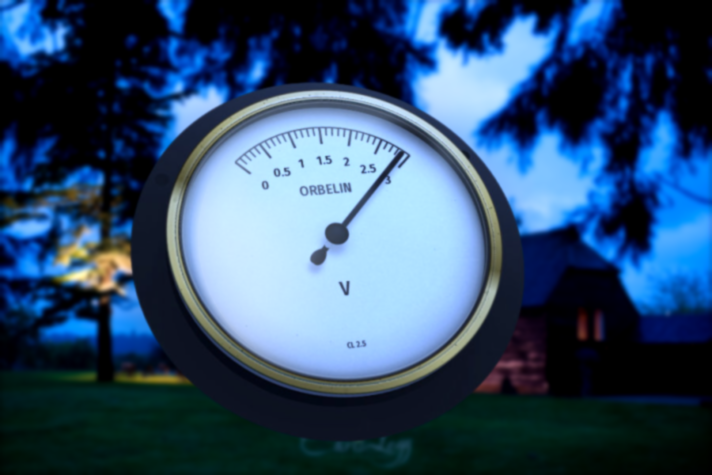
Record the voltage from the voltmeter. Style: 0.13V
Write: 2.9V
